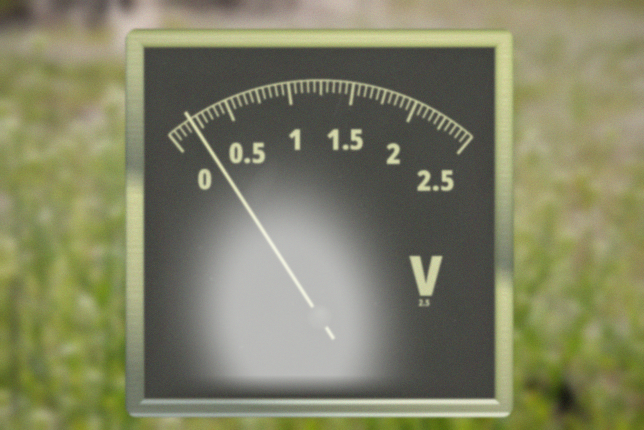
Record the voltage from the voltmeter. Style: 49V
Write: 0.2V
